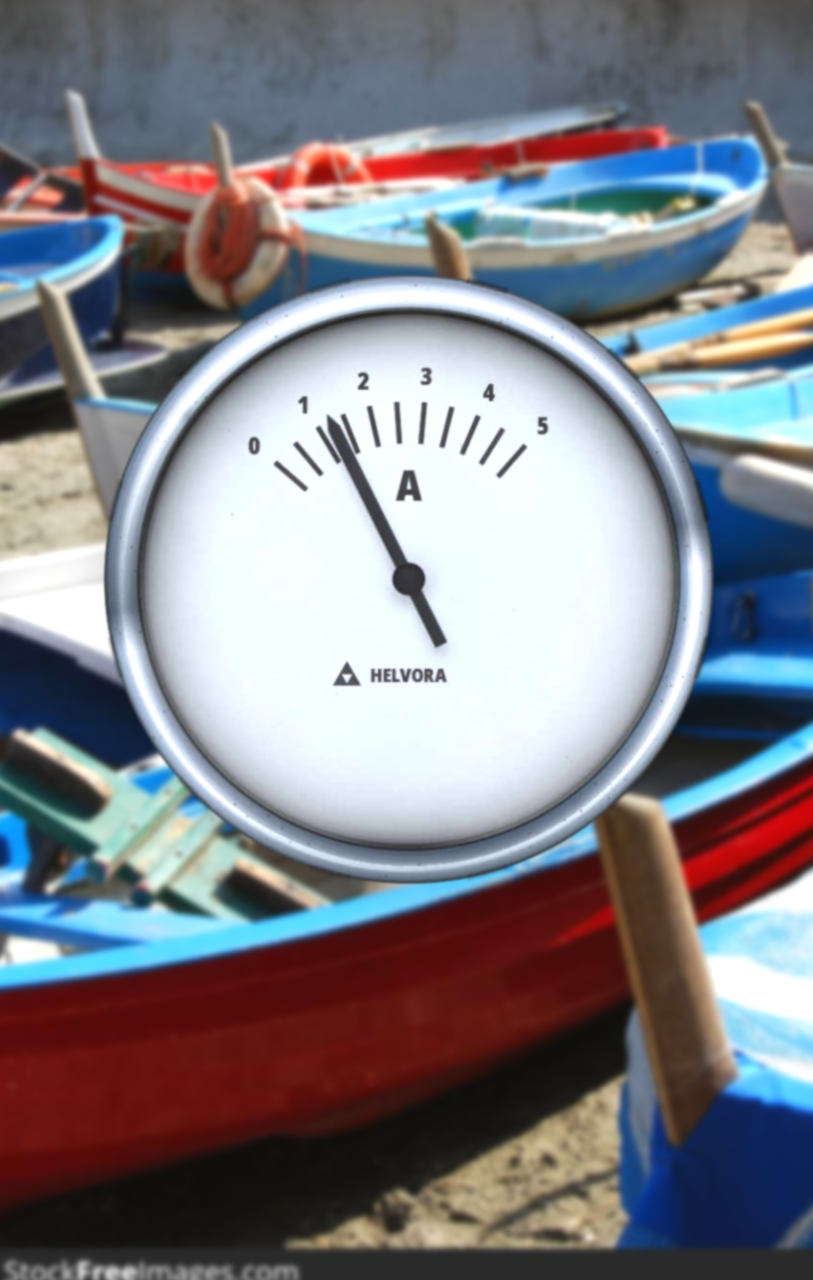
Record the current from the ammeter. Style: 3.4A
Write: 1.25A
